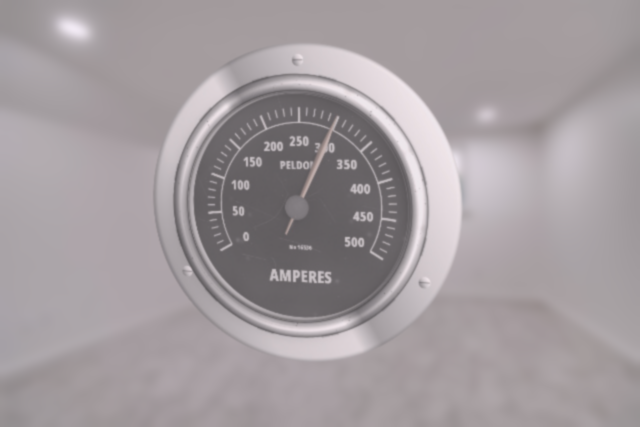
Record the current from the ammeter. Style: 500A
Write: 300A
